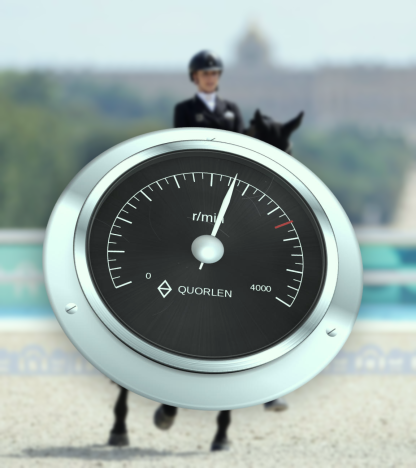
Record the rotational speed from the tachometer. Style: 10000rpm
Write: 2250rpm
